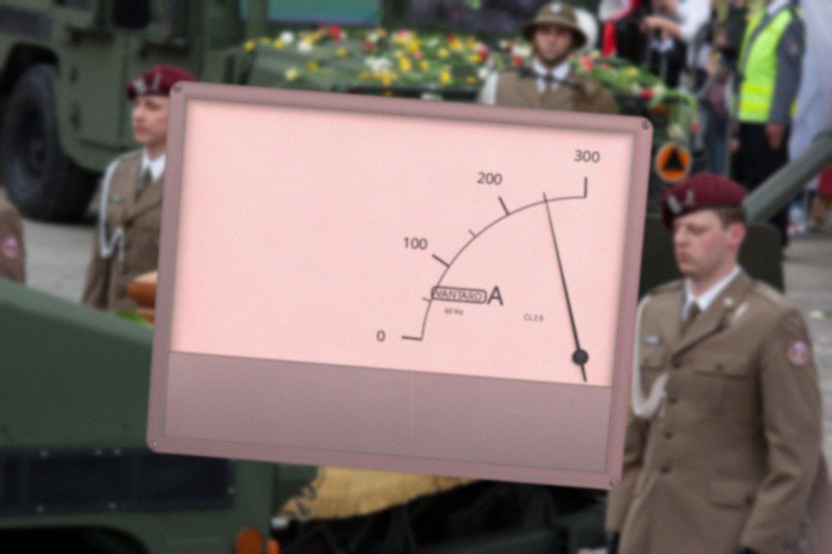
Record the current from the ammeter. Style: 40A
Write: 250A
